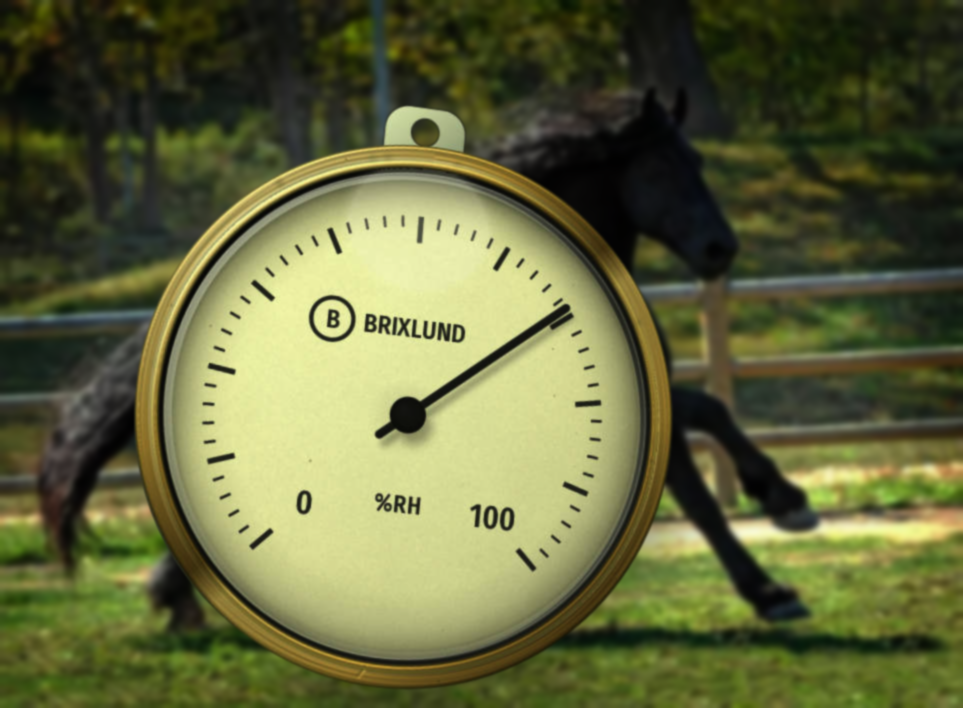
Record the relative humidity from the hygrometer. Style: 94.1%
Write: 69%
